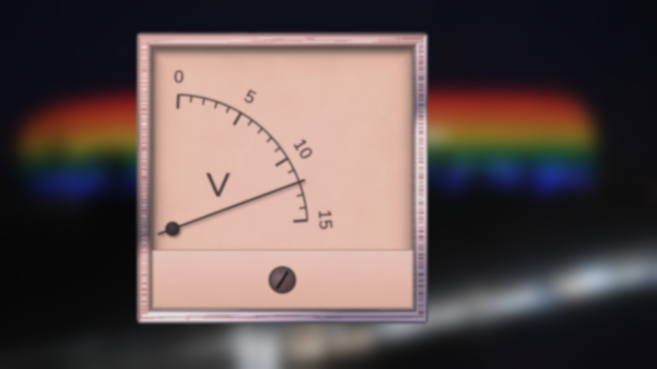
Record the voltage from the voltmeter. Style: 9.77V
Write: 12V
